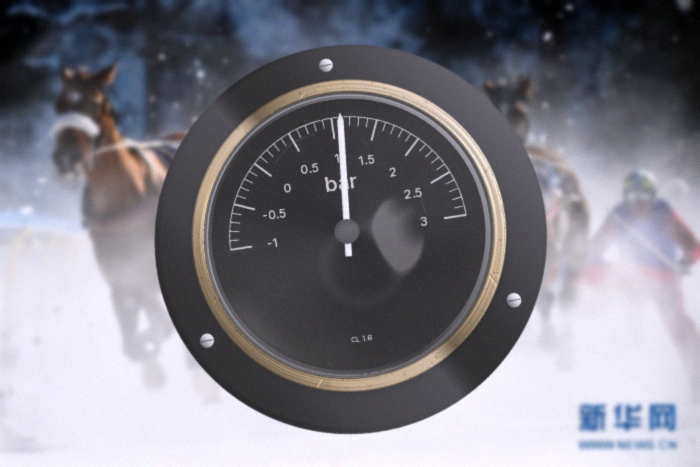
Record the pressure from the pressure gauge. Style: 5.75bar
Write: 1.1bar
